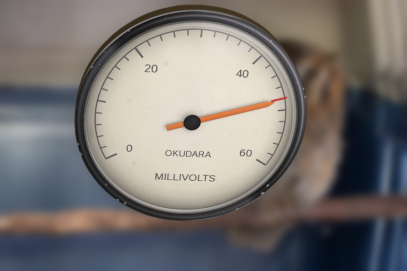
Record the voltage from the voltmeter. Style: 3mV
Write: 48mV
